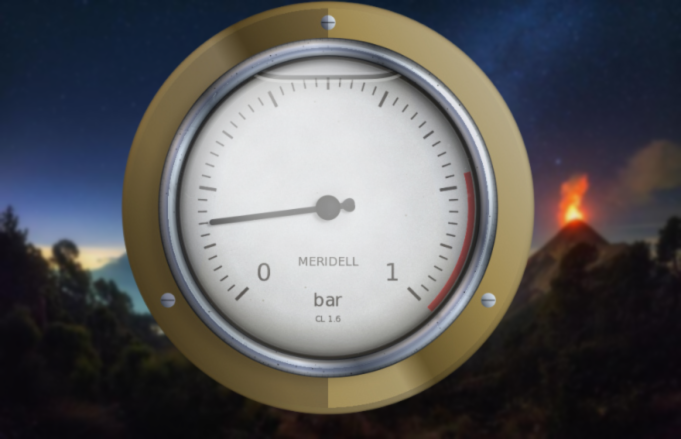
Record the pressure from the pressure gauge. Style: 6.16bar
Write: 0.14bar
